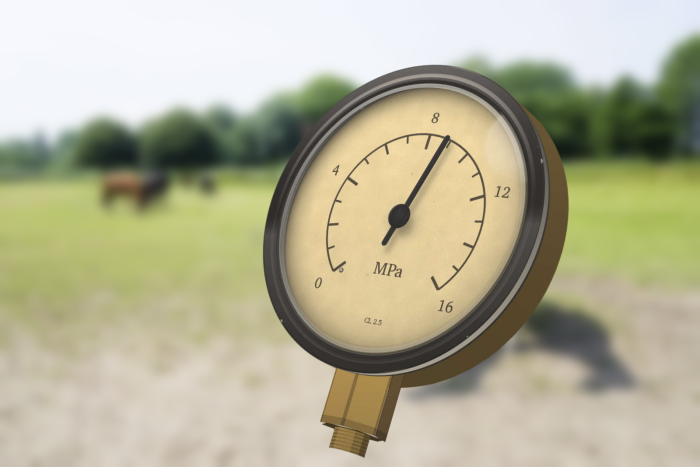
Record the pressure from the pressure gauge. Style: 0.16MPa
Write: 9MPa
